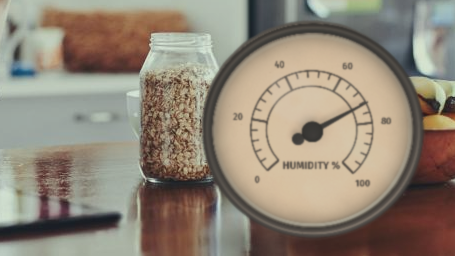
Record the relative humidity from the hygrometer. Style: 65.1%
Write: 72%
